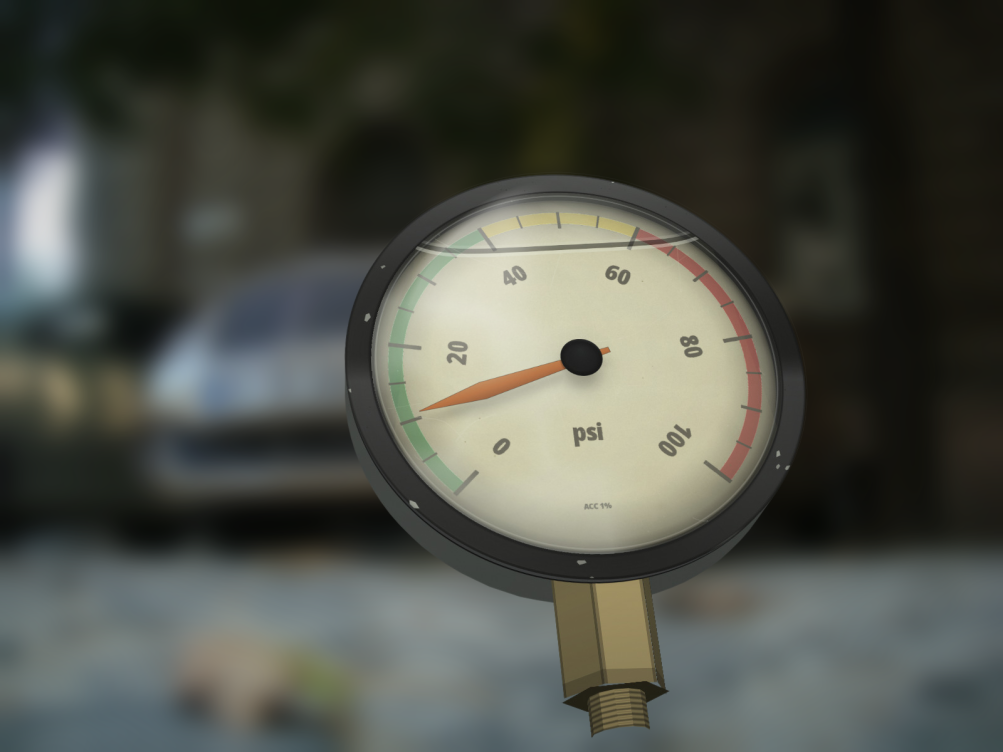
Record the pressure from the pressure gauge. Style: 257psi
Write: 10psi
